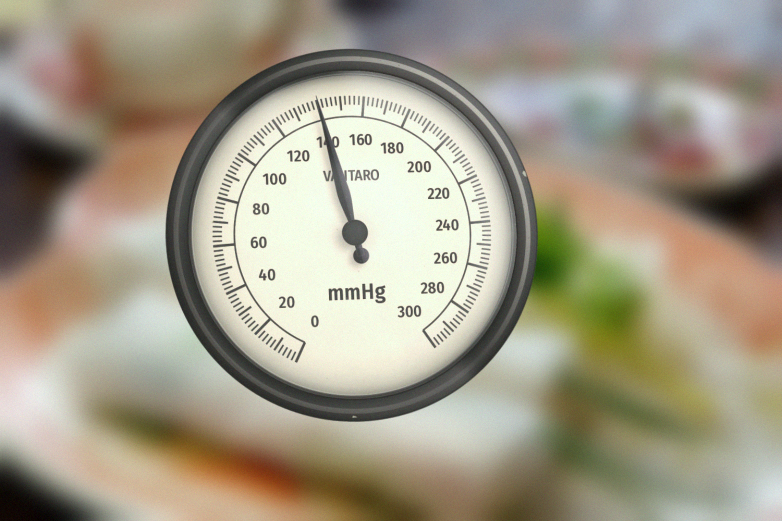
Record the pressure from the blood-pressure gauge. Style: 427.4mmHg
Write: 140mmHg
